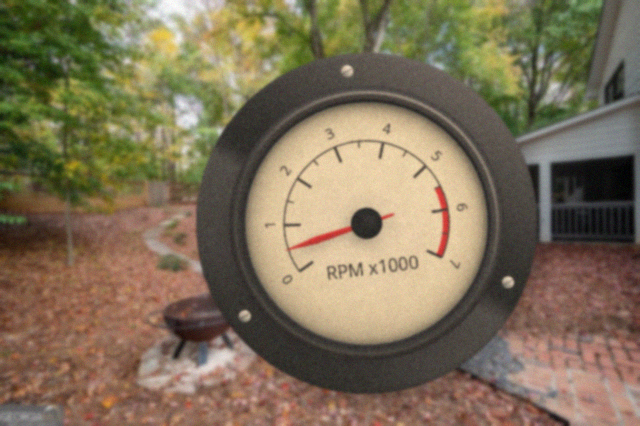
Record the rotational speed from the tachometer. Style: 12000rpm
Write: 500rpm
